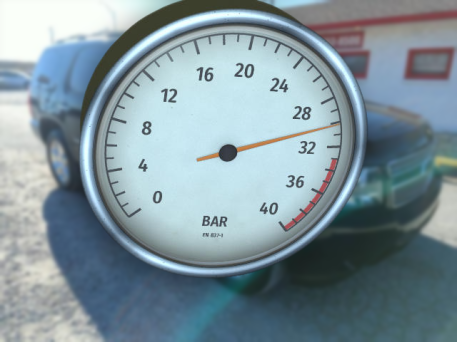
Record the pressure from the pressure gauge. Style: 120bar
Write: 30bar
